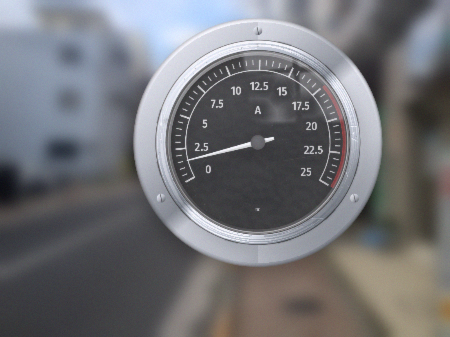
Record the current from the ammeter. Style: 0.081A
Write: 1.5A
